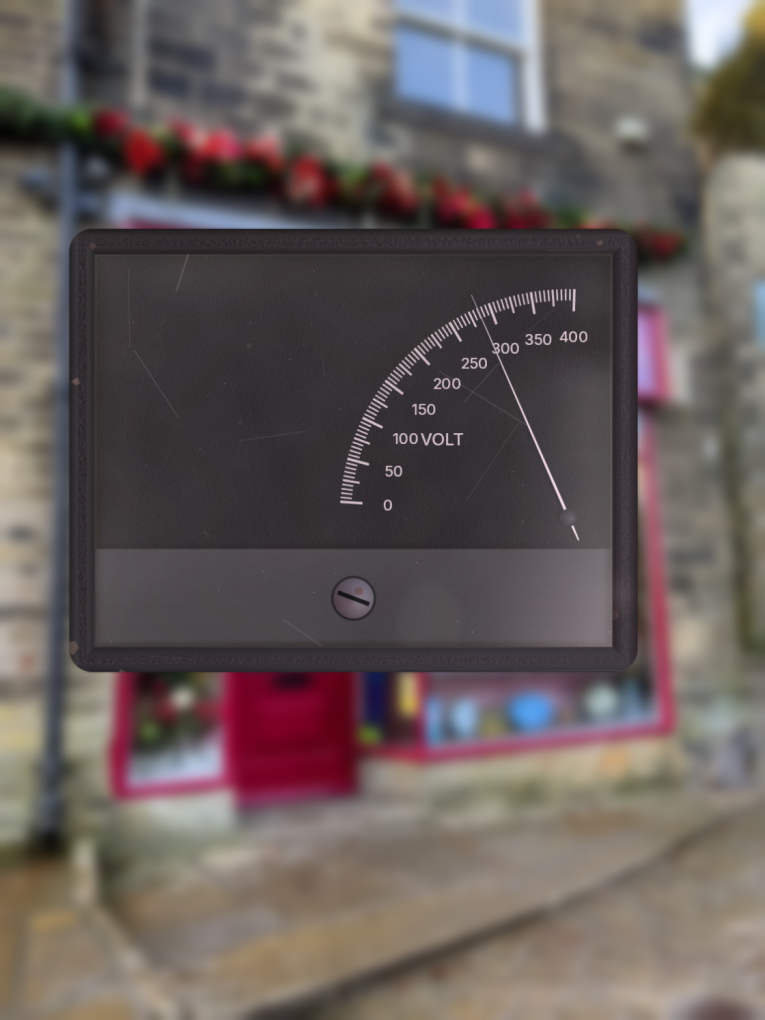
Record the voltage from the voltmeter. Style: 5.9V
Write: 285V
